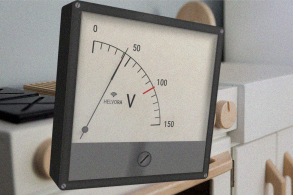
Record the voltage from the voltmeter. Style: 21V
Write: 40V
